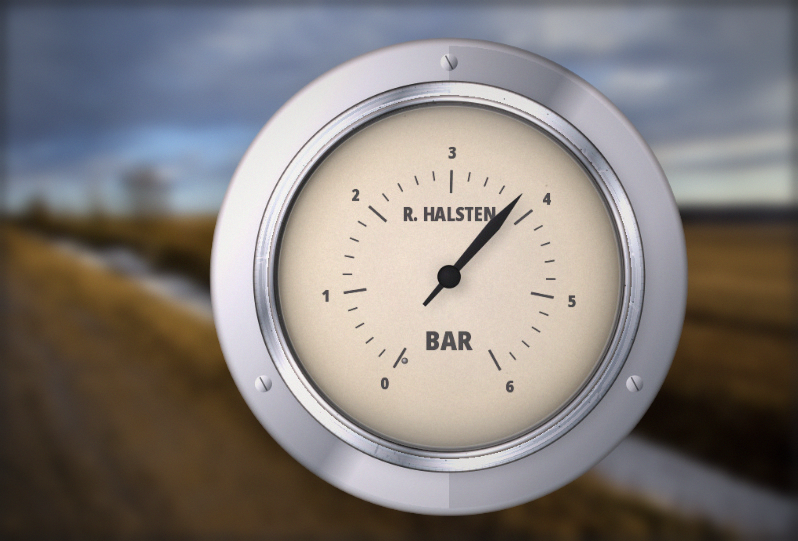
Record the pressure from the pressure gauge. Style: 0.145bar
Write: 3.8bar
